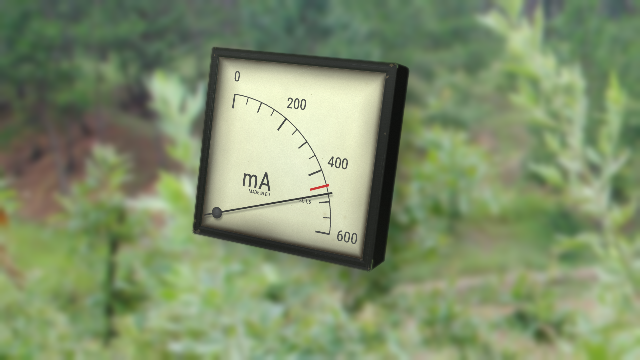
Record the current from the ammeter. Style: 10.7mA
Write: 475mA
